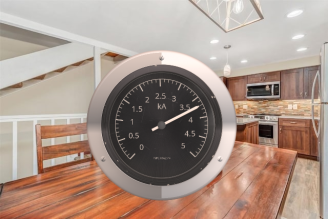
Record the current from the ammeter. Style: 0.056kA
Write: 3.7kA
